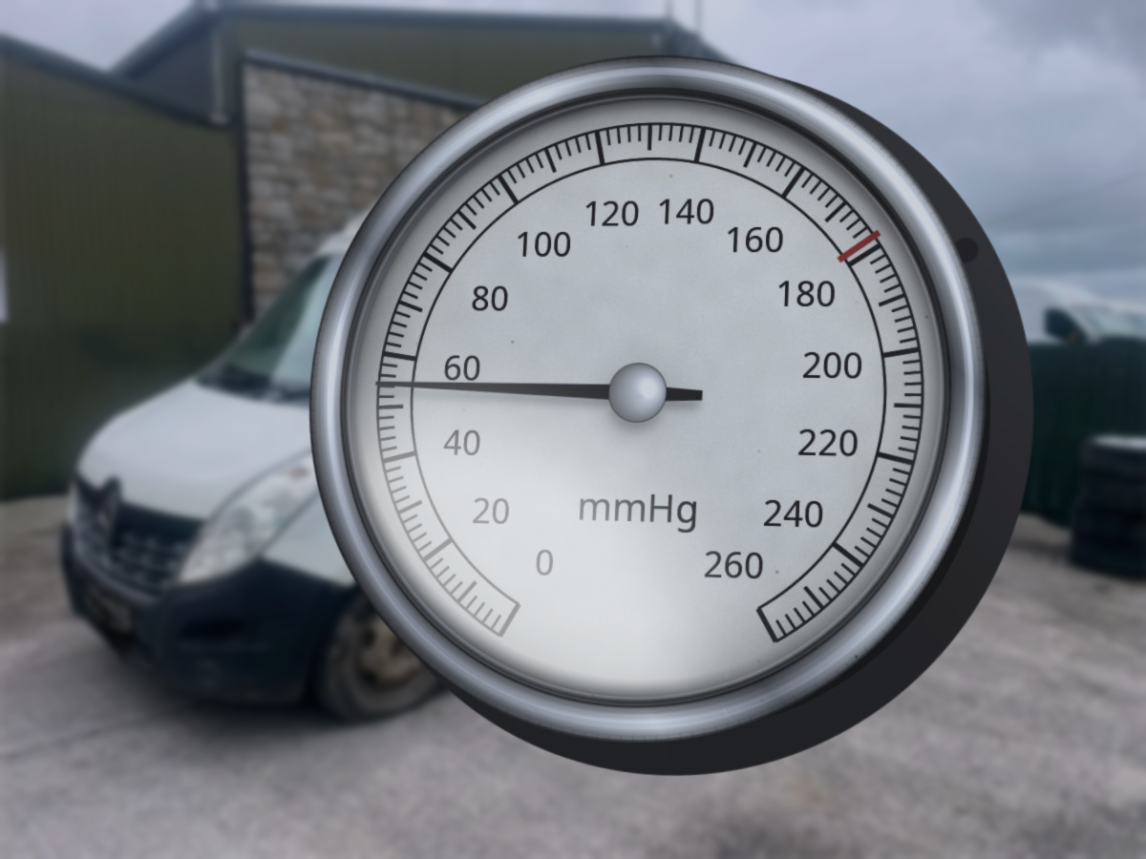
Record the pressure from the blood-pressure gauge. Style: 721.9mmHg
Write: 54mmHg
